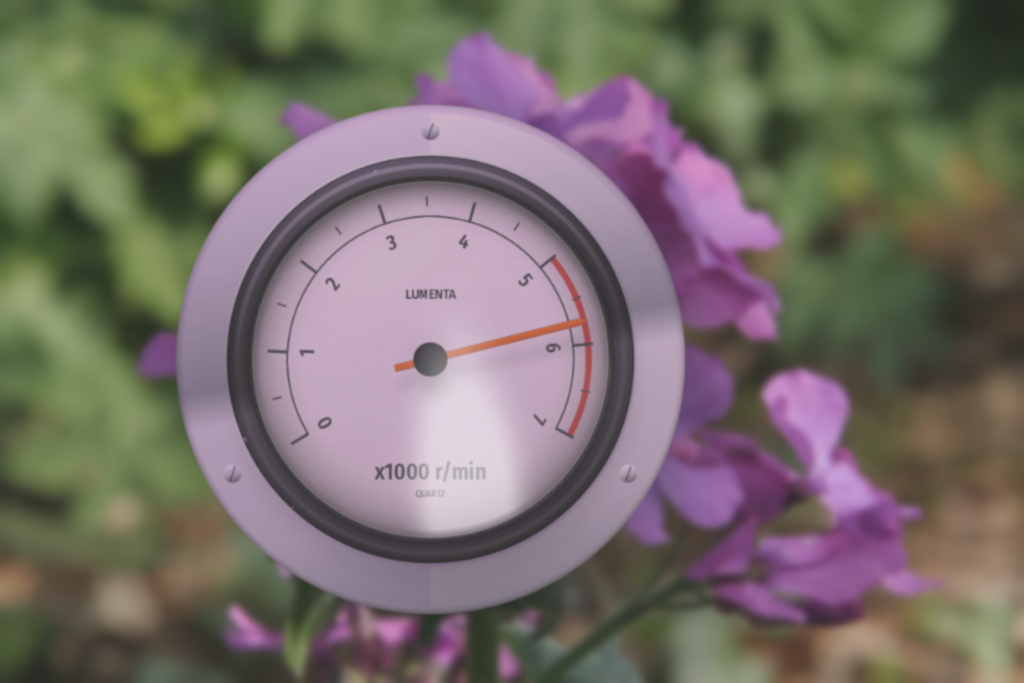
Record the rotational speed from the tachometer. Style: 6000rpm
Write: 5750rpm
